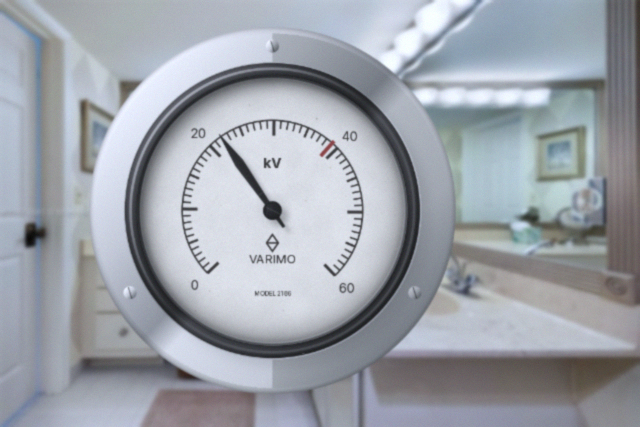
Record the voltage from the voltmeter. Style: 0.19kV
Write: 22kV
